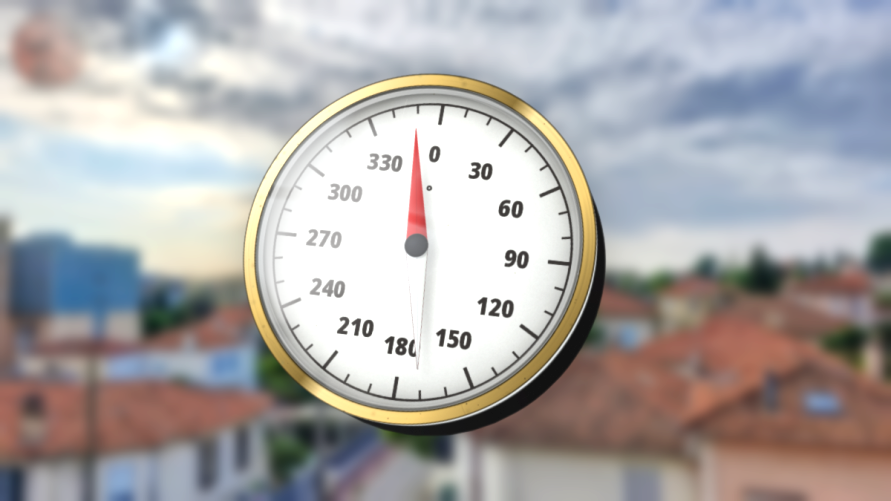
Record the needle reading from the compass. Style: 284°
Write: 350°
